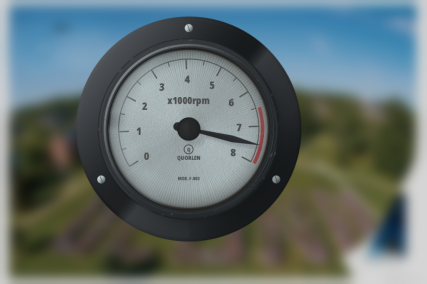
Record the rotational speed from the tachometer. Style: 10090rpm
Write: 7500rpm
